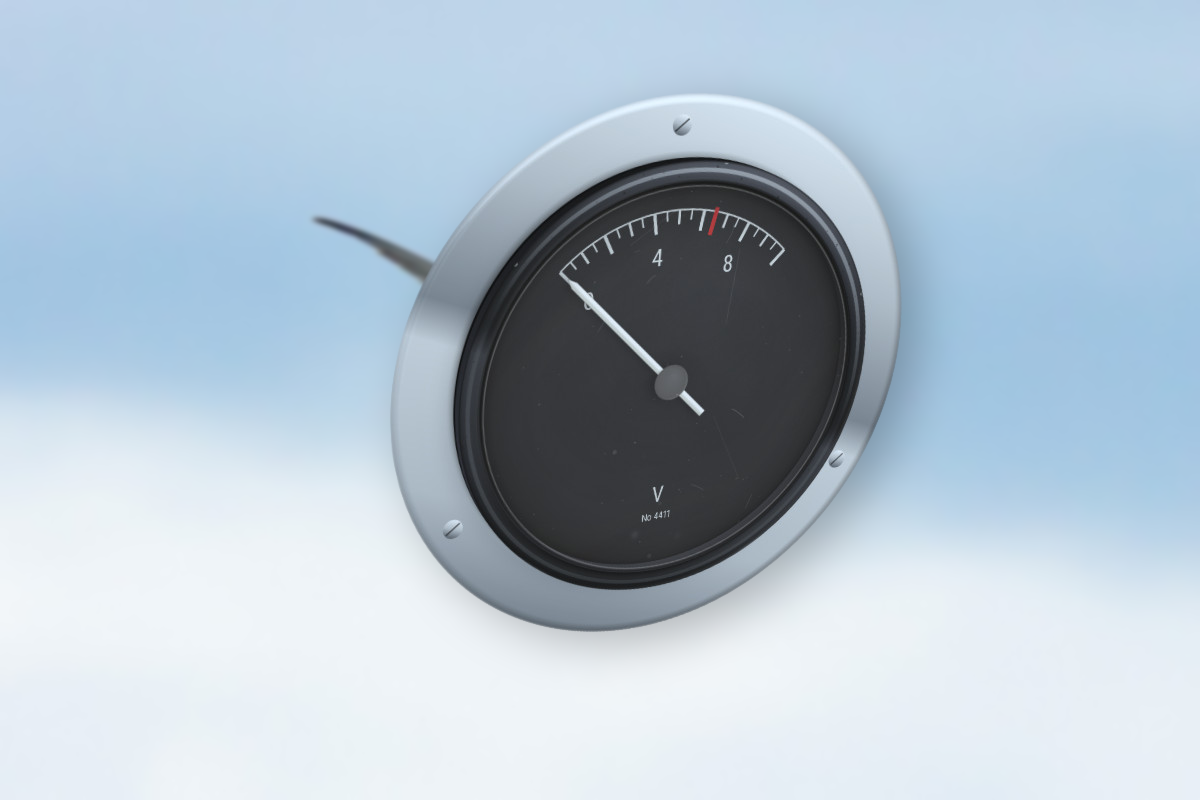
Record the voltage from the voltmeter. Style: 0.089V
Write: 0V
